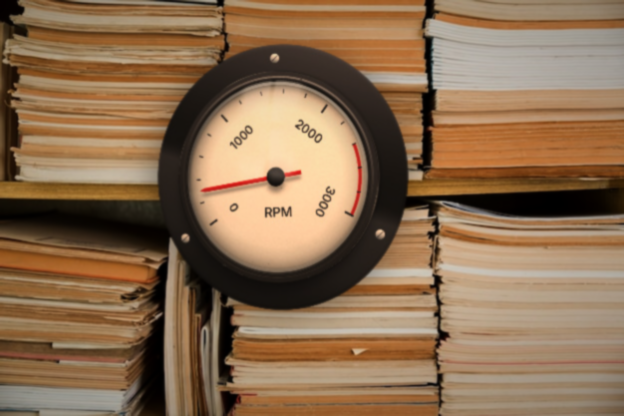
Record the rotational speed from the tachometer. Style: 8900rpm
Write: 300rpm
